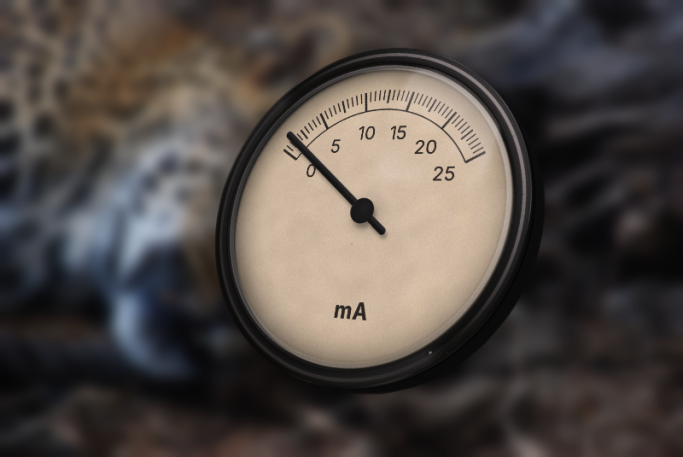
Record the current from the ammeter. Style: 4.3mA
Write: 1.5mA
